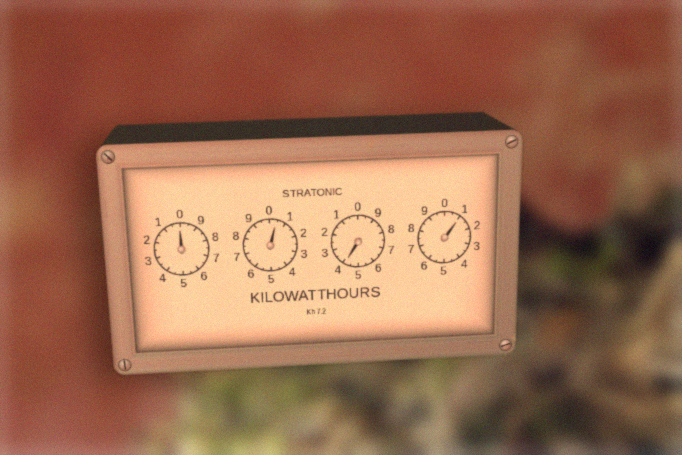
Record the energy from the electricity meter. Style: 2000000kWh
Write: 41kWh
